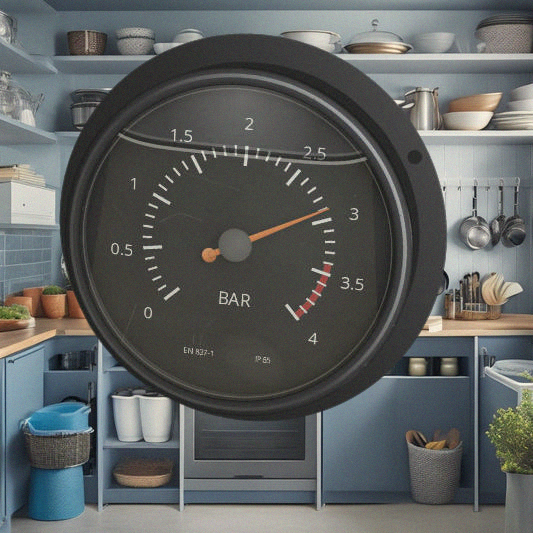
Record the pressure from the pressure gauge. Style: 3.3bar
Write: 2.9bar
